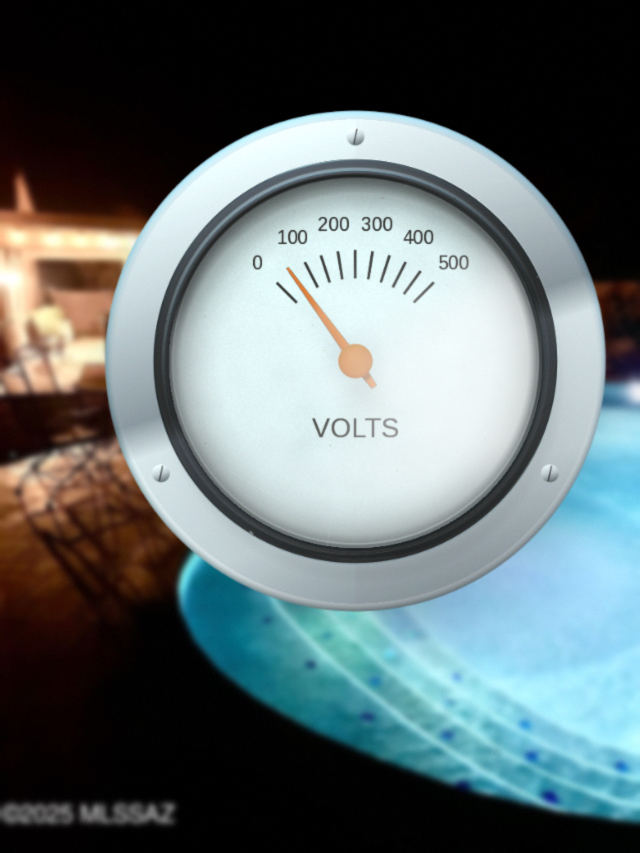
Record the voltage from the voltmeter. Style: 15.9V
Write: 50V
